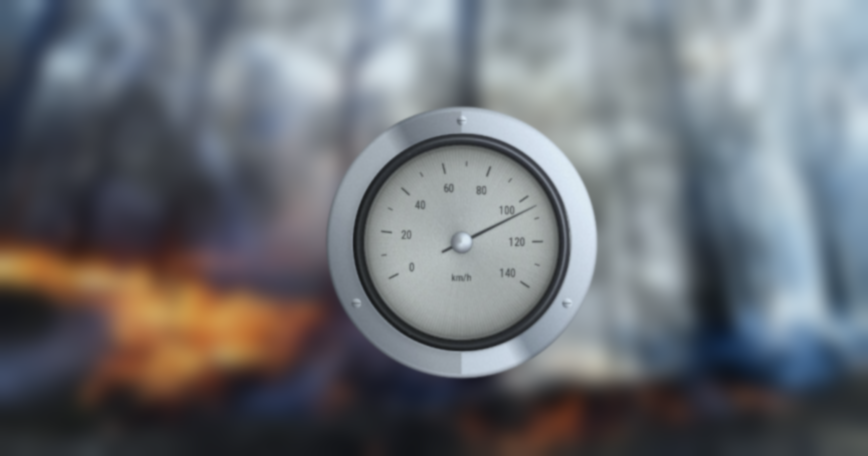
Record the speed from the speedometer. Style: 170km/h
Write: 105km/h
